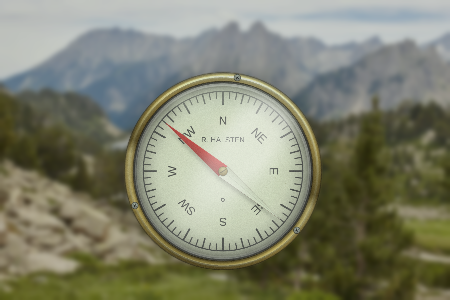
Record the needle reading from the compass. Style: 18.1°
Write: 310°
